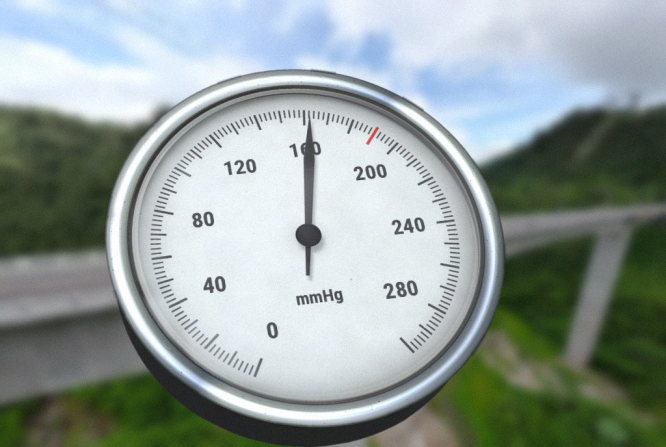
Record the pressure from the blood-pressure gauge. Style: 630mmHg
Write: 162mmHg
